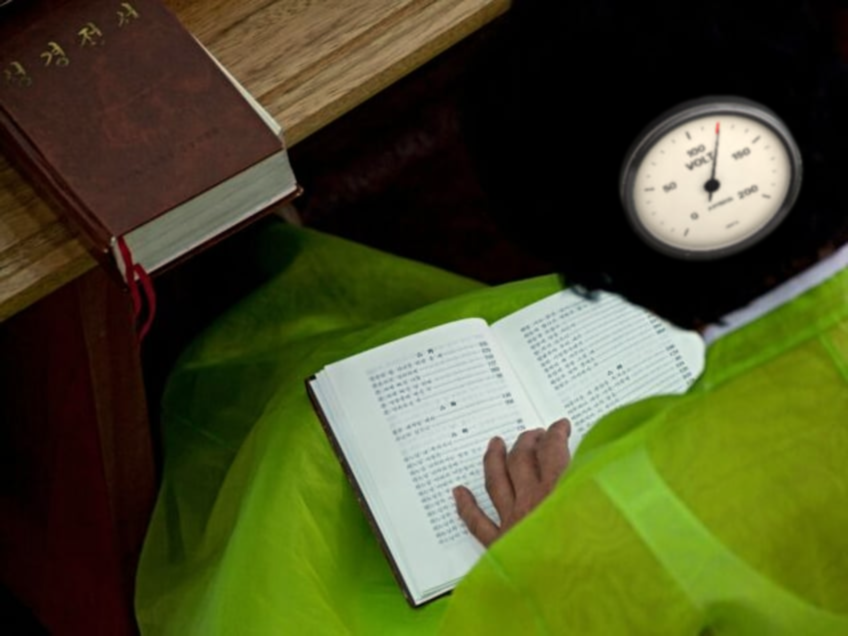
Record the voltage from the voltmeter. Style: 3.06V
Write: 120V
